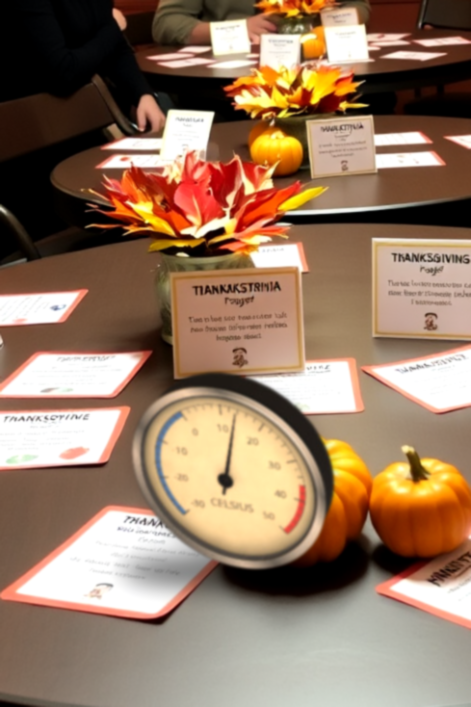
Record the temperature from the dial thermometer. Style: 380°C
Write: 14°C
